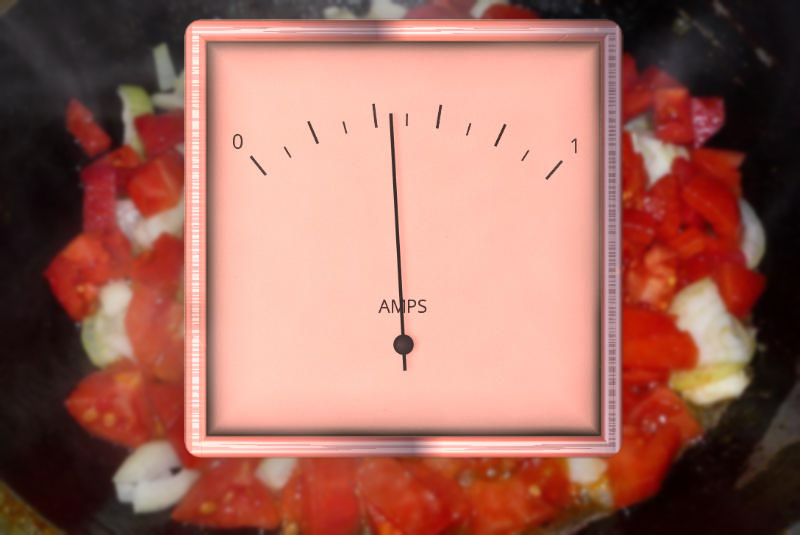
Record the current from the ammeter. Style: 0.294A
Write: 0.45A
